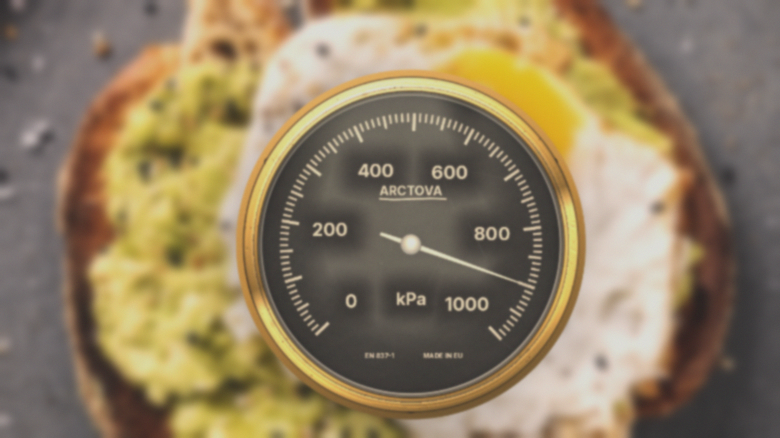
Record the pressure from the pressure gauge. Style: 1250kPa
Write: 900kPa
